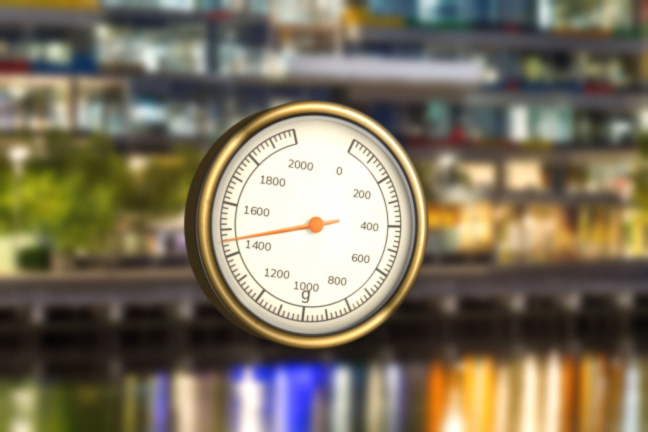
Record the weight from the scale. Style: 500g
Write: 1460g
